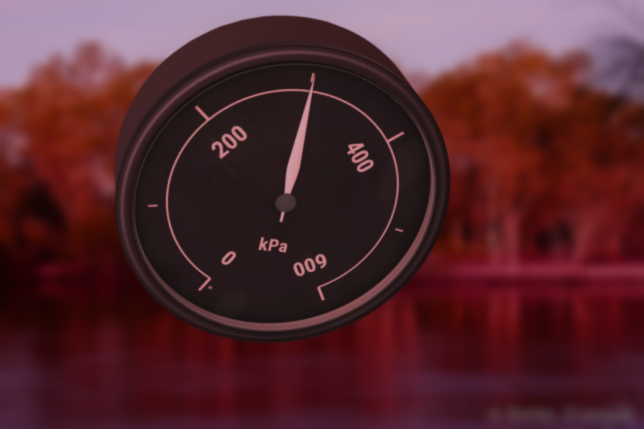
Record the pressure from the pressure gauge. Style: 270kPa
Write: 300kPa
